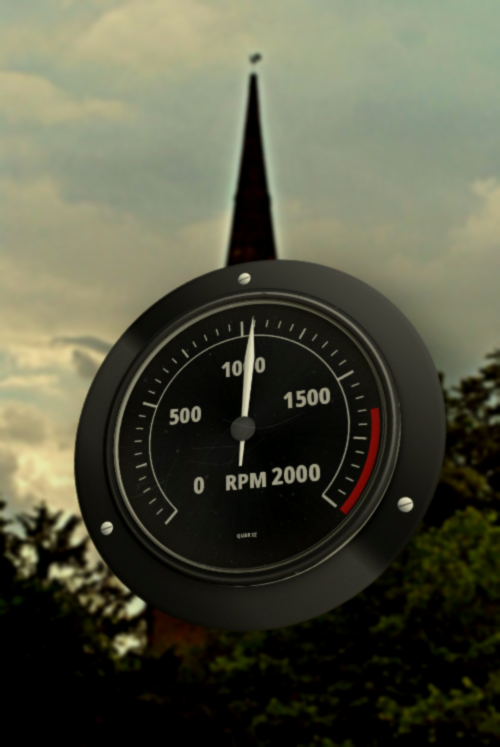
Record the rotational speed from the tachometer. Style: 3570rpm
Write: 1050rpm
